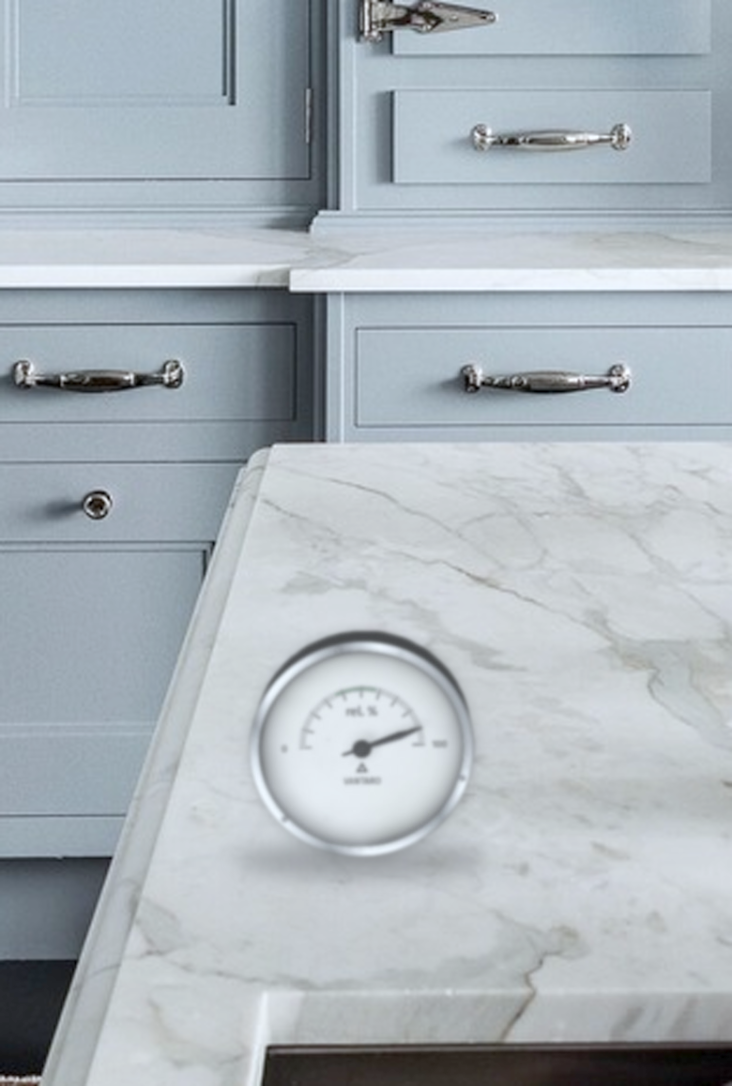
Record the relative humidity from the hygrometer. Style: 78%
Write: 90%
